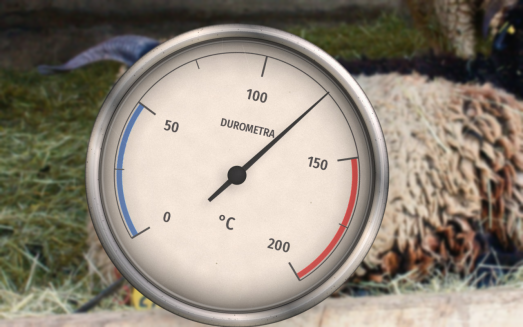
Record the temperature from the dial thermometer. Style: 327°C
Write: 125°C
